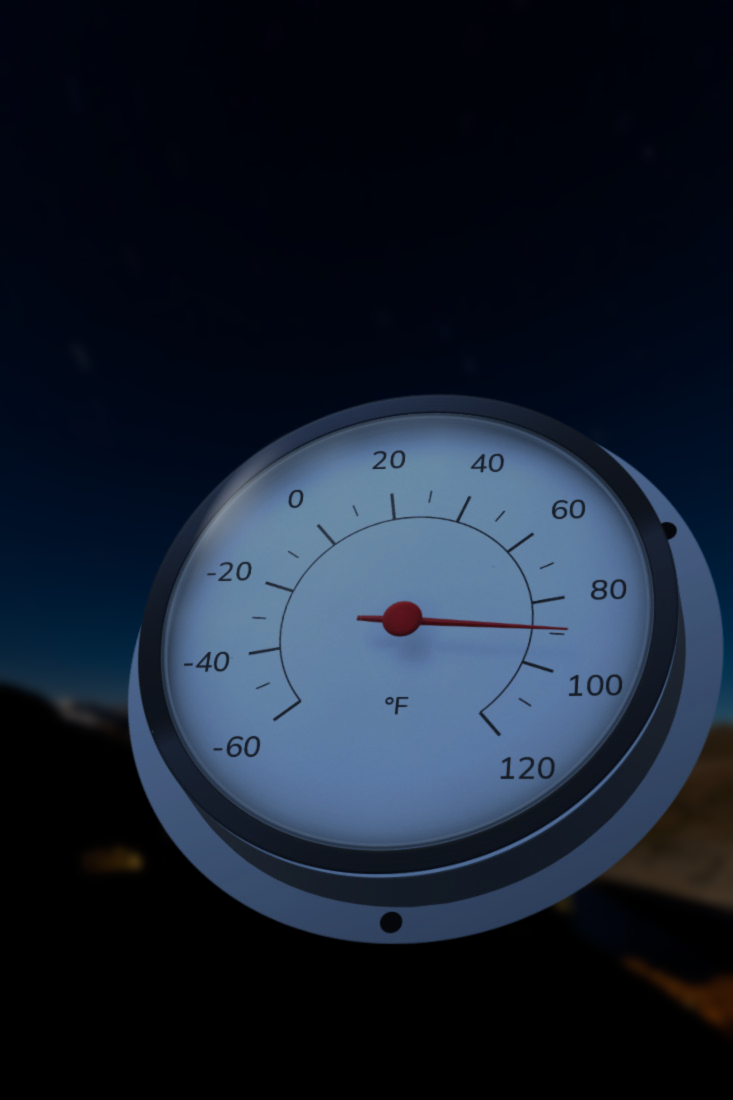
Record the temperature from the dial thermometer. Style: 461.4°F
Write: 90°F
